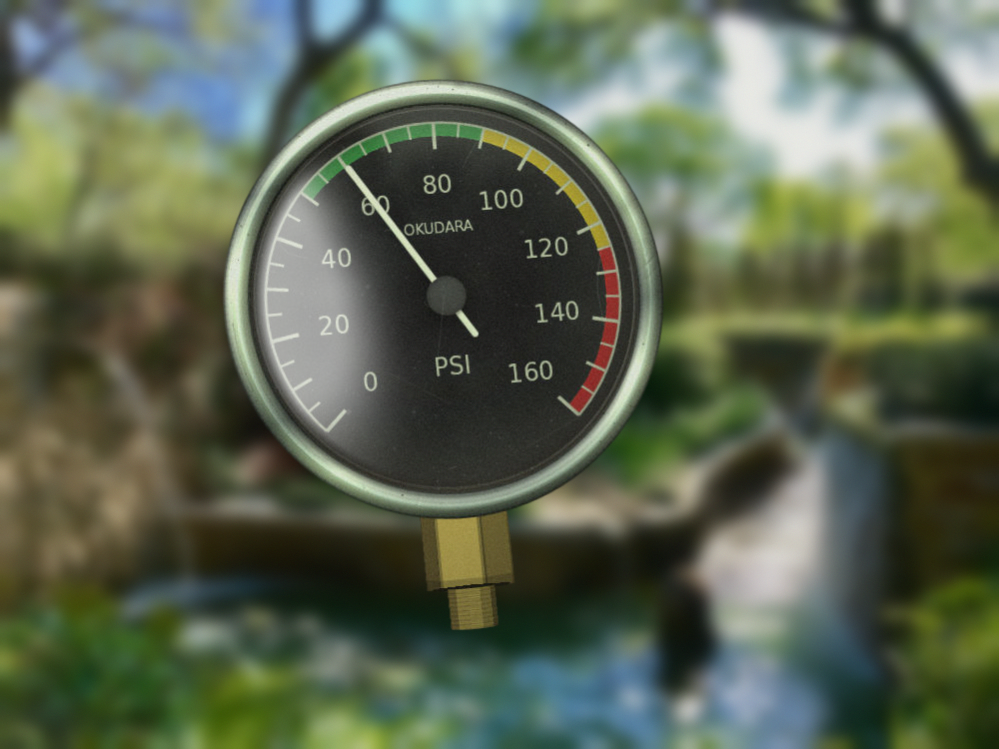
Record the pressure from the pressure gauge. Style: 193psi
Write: 60psi
